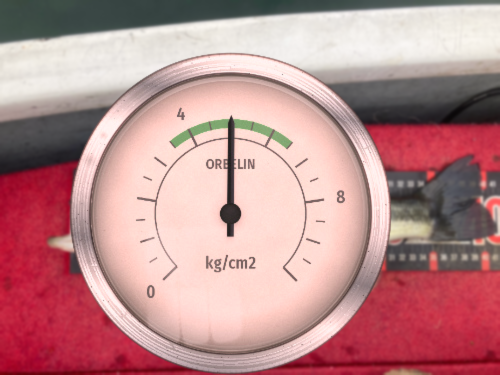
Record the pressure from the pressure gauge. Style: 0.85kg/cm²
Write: 5kg/cm²
